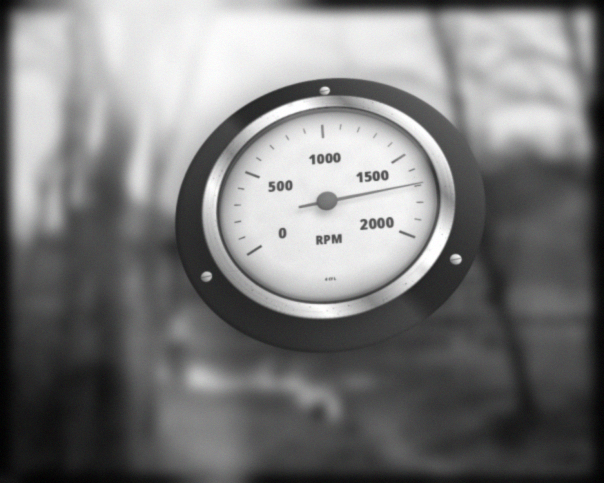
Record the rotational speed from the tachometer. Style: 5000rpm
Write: 1700rpm
